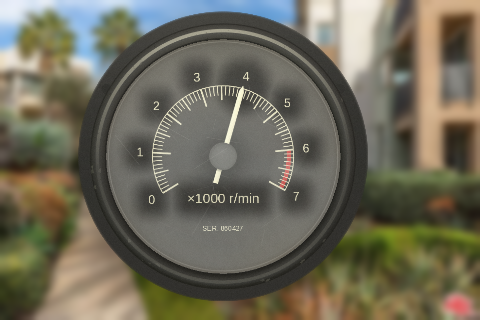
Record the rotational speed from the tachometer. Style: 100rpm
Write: 4000rpm
